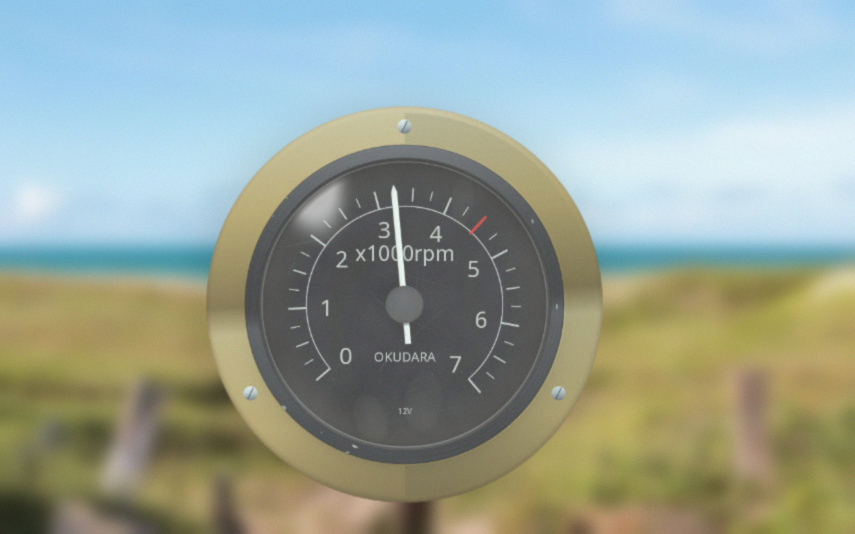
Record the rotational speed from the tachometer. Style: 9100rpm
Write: 3250rpm
